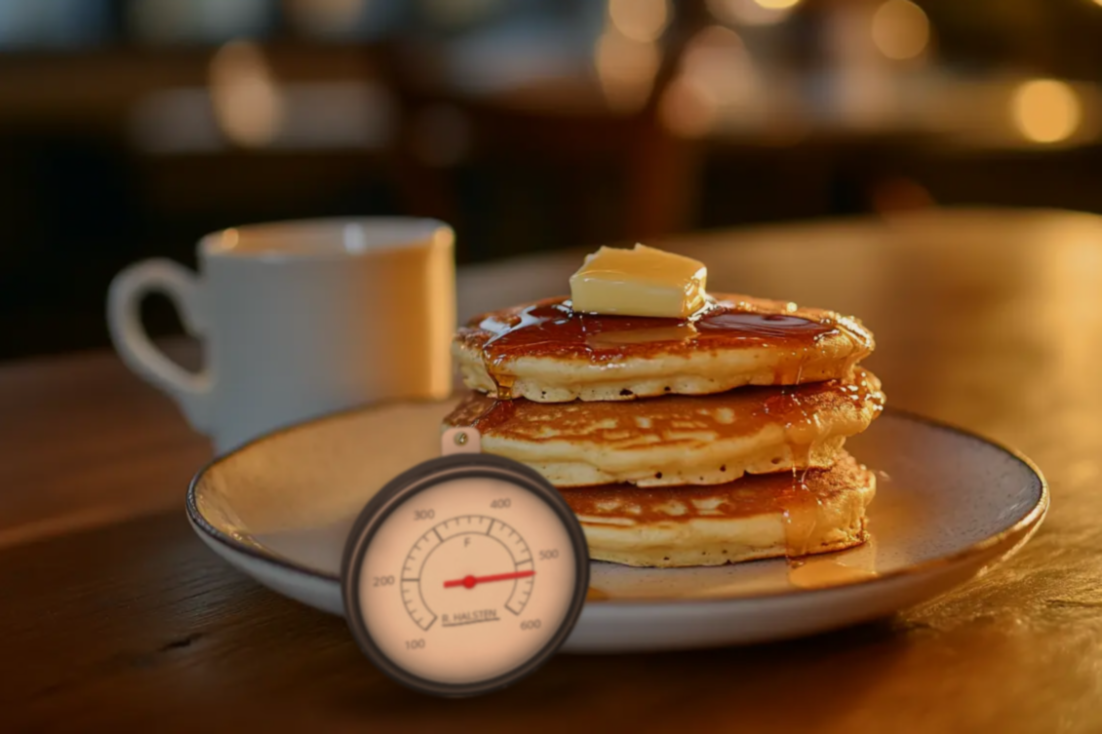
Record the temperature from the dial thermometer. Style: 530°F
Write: 520°F
